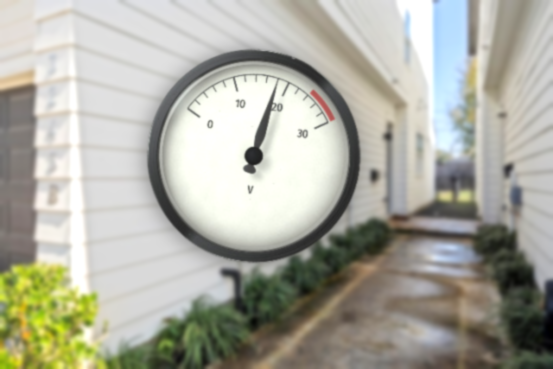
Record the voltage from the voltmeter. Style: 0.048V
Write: 18V
